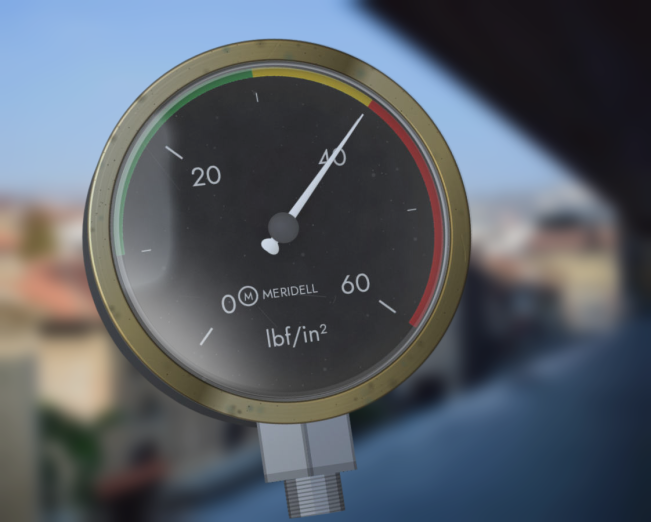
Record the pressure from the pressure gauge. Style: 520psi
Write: 40psi
